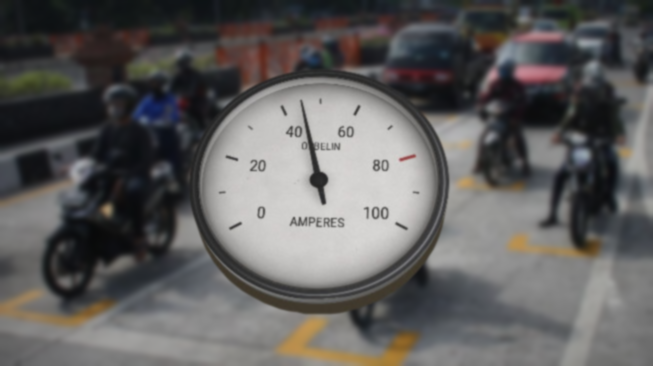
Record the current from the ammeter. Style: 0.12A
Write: 45A
